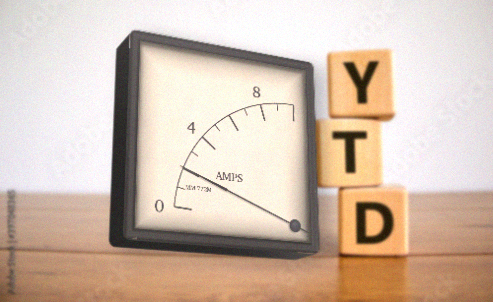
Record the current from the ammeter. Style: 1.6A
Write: 2A
